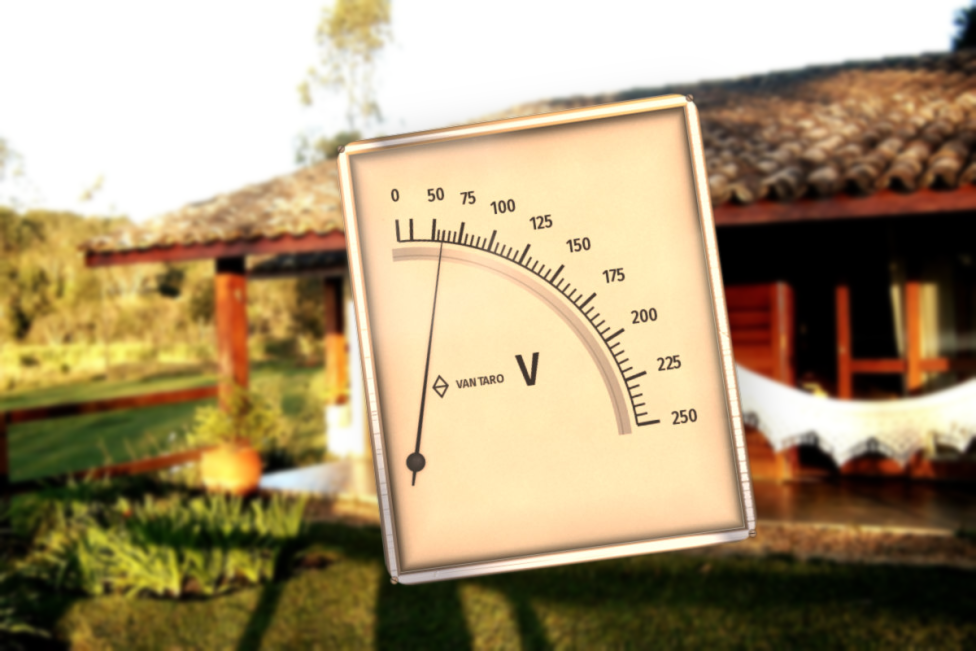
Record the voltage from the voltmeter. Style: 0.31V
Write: 60V
